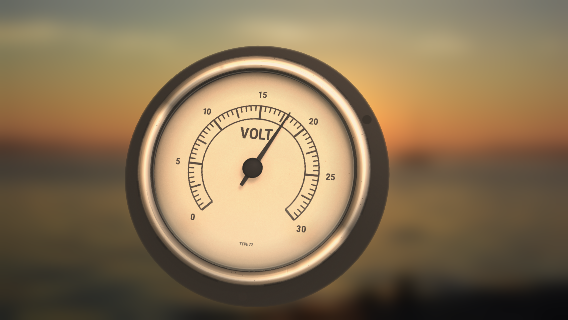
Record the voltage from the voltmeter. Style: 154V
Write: 18V
